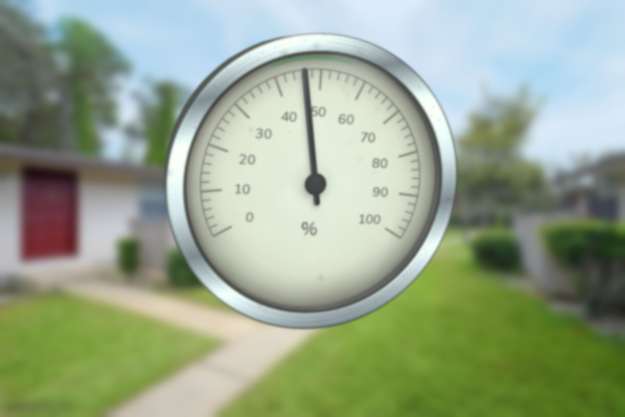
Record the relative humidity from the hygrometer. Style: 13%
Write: 46%
